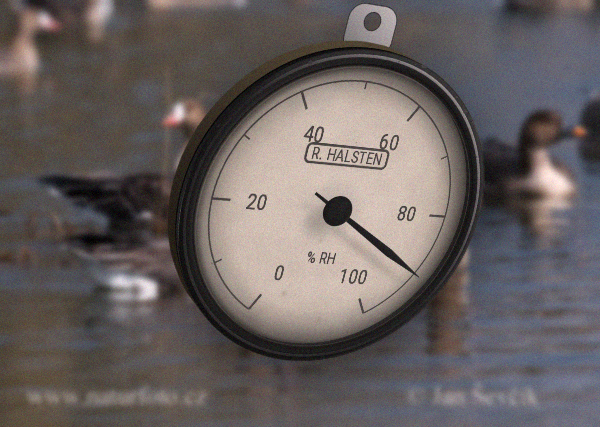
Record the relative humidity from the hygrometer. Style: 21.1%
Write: 90%
